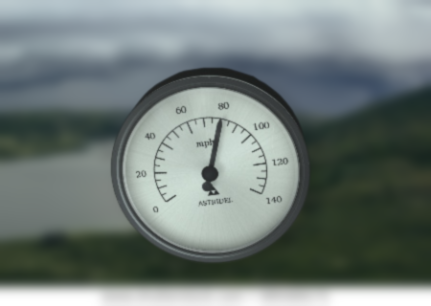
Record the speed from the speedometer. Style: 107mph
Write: 80mph
